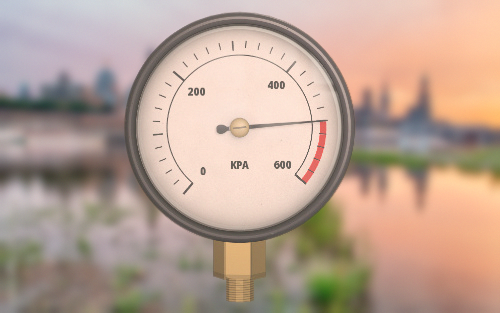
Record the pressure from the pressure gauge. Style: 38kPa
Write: 500kPa
